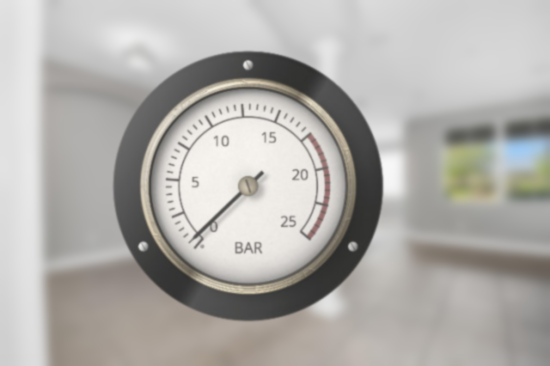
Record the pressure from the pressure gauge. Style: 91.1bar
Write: 0.5bar
